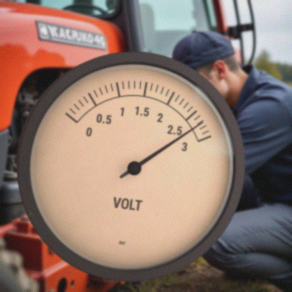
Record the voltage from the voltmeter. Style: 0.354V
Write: 2.7V
